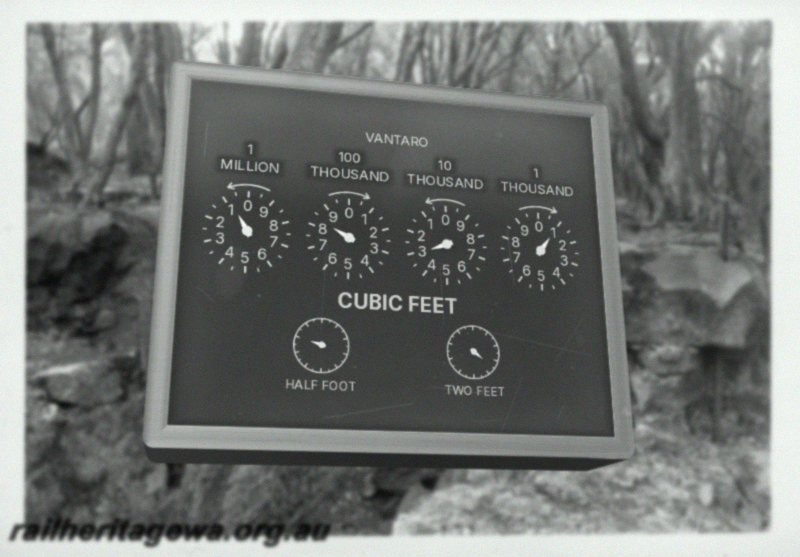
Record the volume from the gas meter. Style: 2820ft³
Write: 83100ft³
